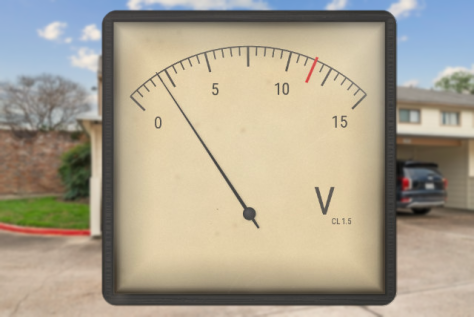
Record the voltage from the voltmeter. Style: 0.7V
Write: 2V
